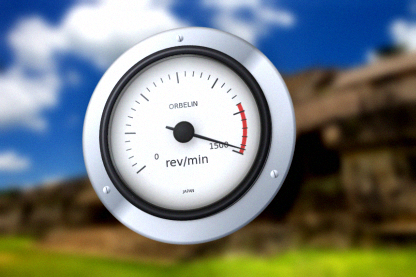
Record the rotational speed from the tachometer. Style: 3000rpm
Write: 1475rpm
